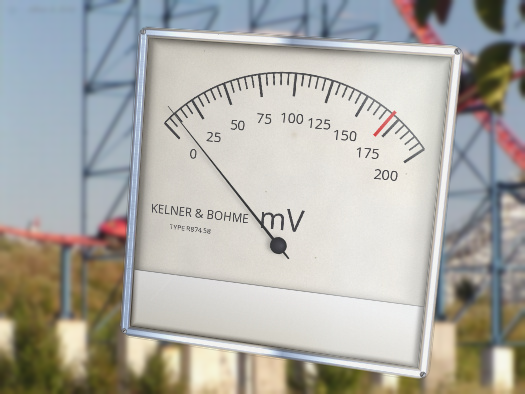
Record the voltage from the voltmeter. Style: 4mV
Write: 10mV
